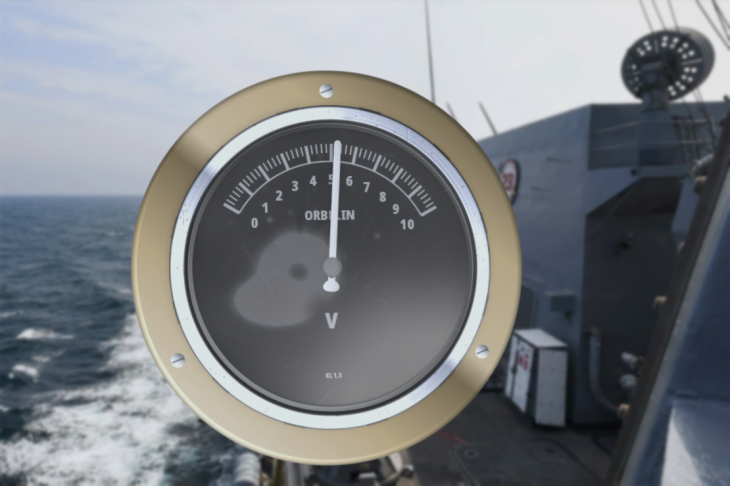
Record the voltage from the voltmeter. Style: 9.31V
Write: 5.2V
